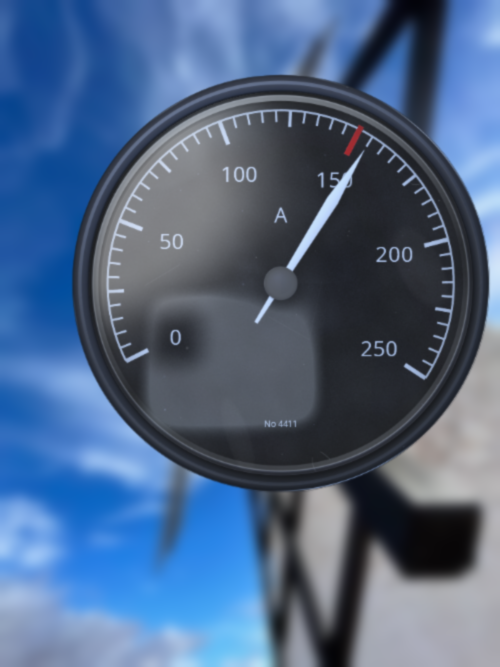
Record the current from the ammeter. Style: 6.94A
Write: 155A
